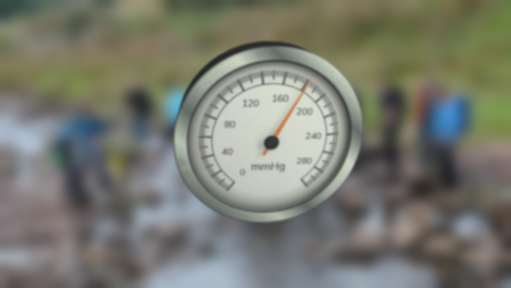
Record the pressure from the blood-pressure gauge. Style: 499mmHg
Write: 180mmHg
